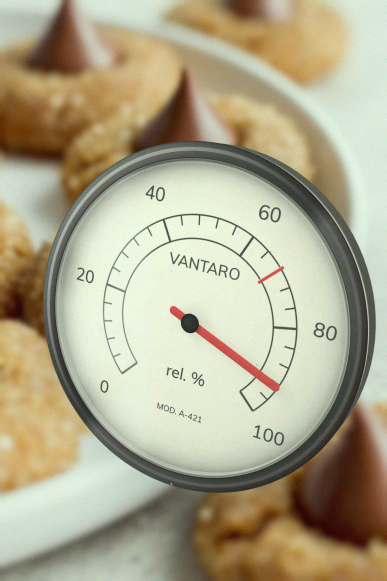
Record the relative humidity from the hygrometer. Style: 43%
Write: 92%
